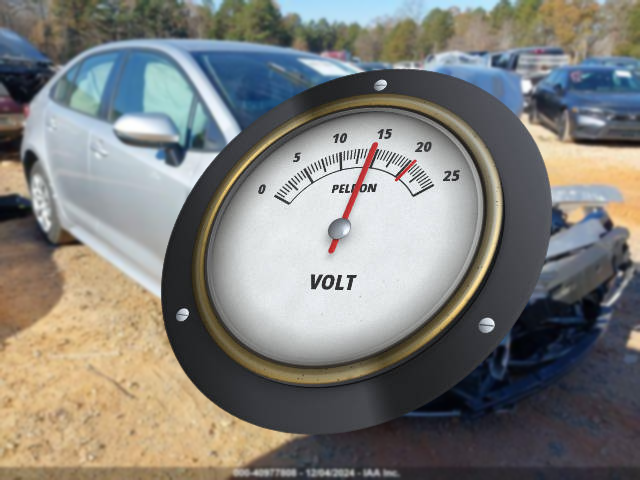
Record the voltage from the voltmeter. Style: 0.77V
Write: 15V
